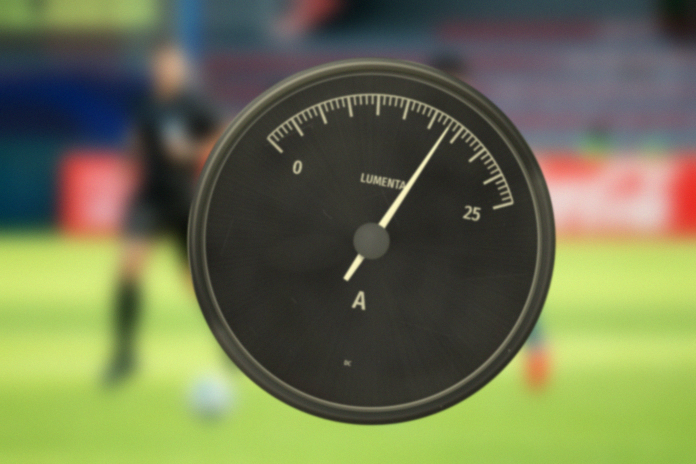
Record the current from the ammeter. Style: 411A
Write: 16.5A
